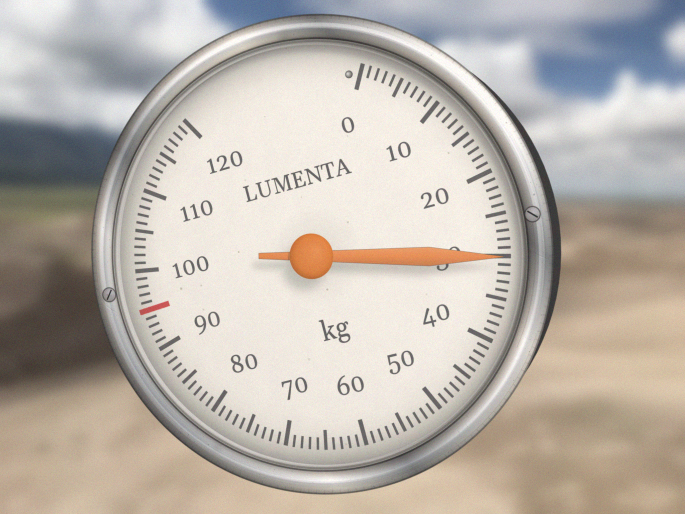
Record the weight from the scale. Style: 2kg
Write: 30kg
